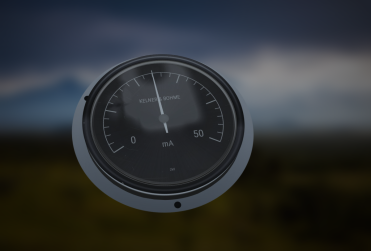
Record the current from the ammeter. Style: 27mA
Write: 24mA
